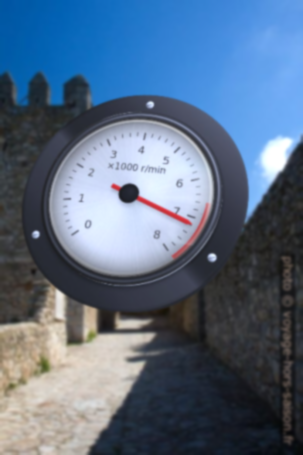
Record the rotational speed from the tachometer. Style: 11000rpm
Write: 7200rpm
